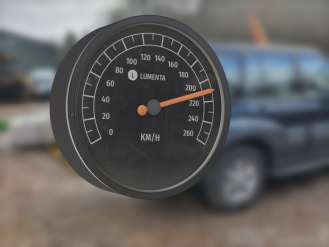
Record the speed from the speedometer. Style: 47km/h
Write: 210km/h
